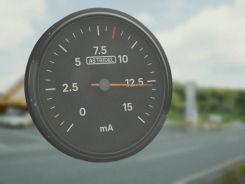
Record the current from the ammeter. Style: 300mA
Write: 12.75mA
